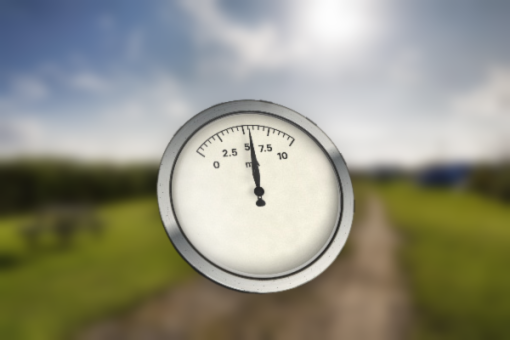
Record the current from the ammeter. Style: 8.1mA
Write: 5.5mA
